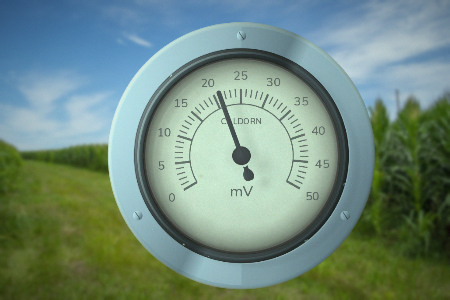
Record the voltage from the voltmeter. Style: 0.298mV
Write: 21mV
